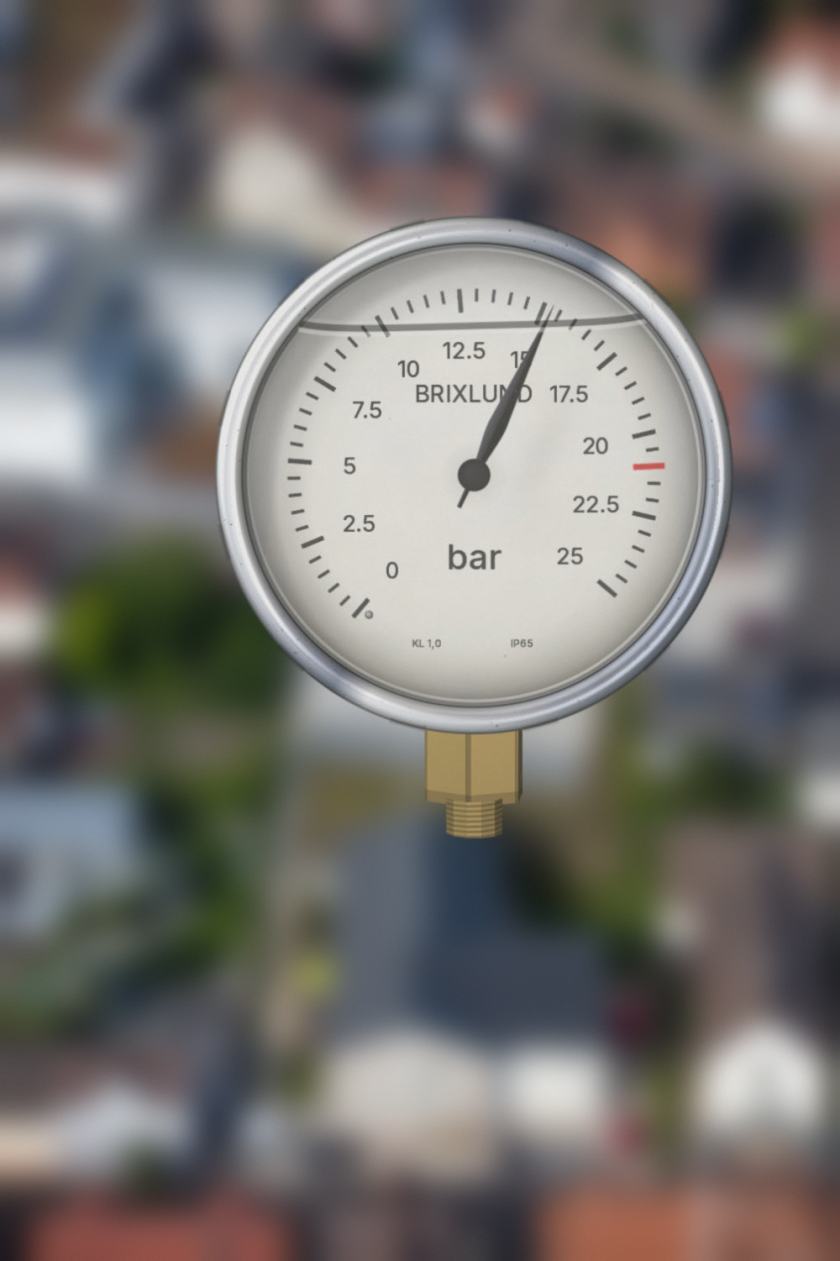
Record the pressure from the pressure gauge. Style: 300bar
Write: 15.25bar
